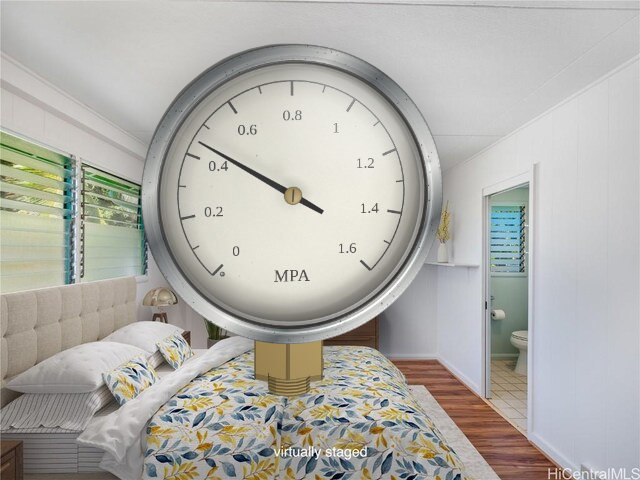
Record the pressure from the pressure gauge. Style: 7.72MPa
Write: 0.45MPa
